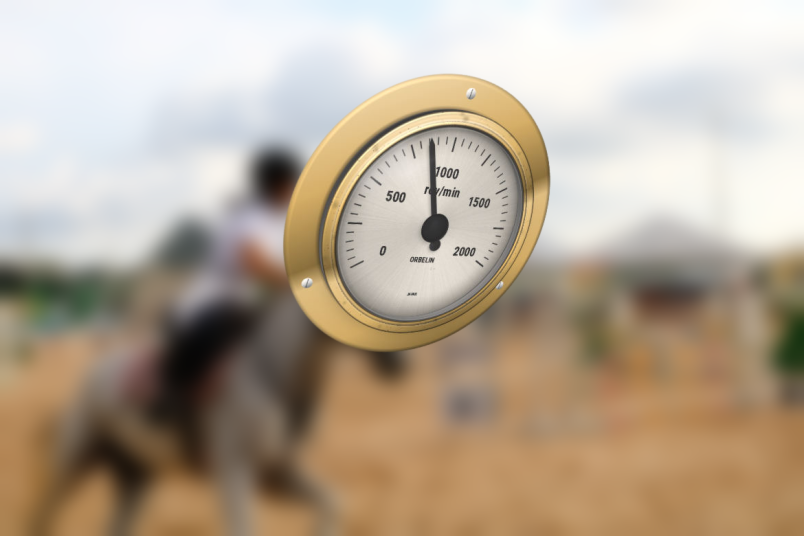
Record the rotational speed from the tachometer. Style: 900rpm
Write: 850rpm
